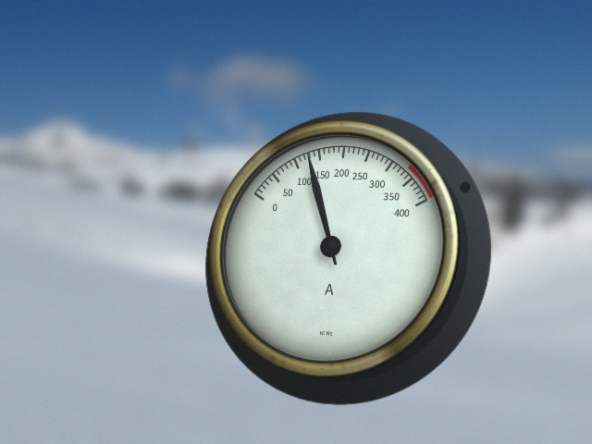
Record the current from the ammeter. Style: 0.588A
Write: 130A
